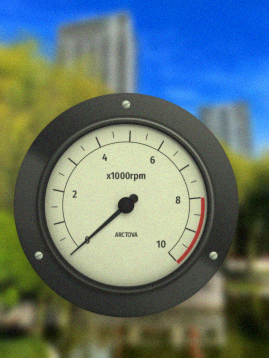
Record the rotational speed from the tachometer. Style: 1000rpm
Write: 0rpm
